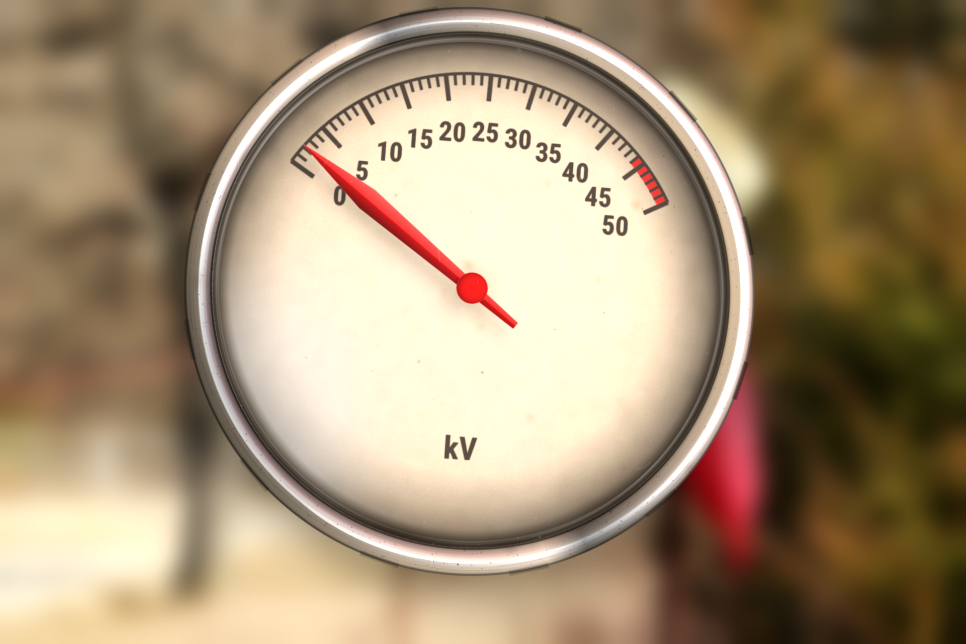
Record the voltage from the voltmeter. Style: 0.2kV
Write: 2kV
